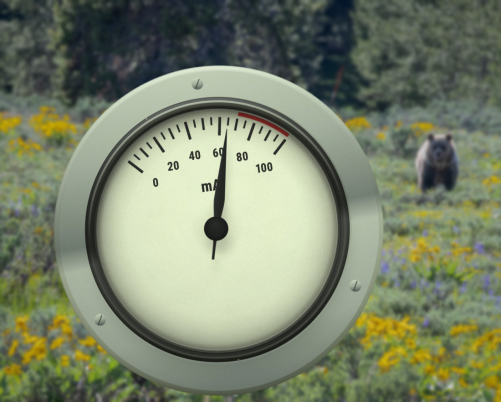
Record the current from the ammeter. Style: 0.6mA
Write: 65mA
